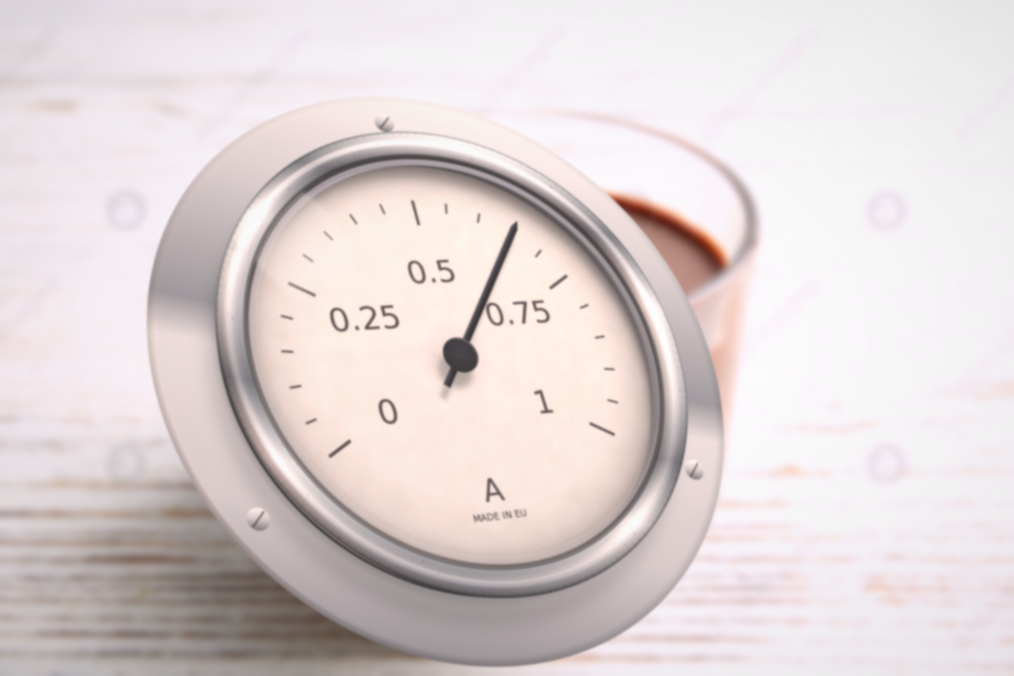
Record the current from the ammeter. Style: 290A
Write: 0.65A
